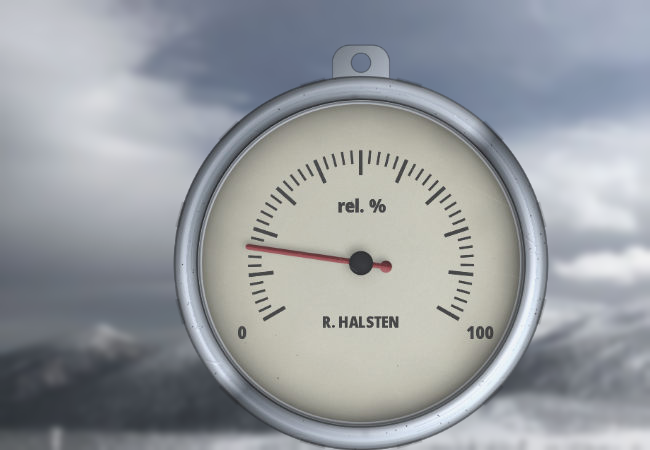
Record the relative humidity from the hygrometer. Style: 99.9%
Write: 16%
